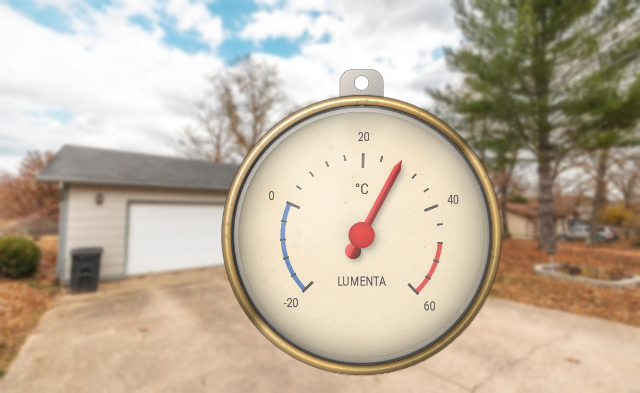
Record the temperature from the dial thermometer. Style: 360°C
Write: 28°C
